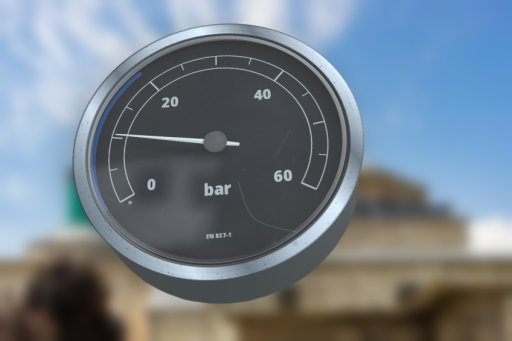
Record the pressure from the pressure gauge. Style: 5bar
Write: 10bar
